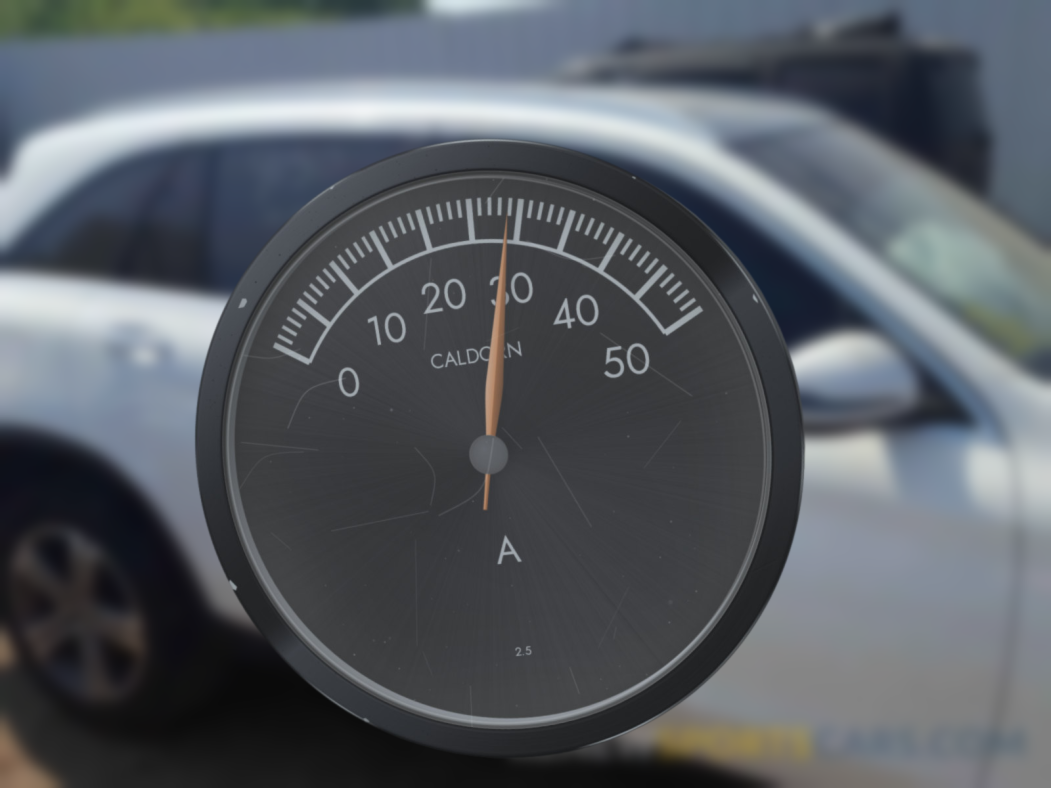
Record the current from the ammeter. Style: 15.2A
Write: 29A
